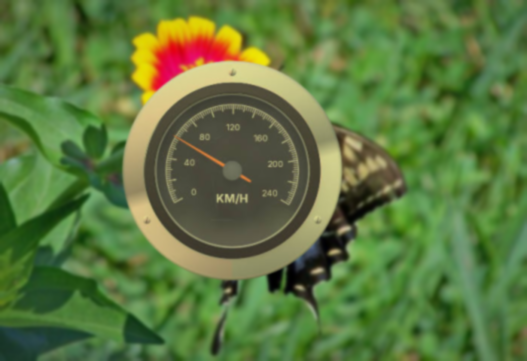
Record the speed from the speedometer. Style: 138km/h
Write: 60km/h
